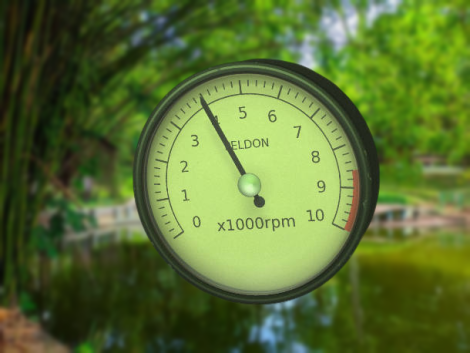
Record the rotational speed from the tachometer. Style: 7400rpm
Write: 4000rpm
